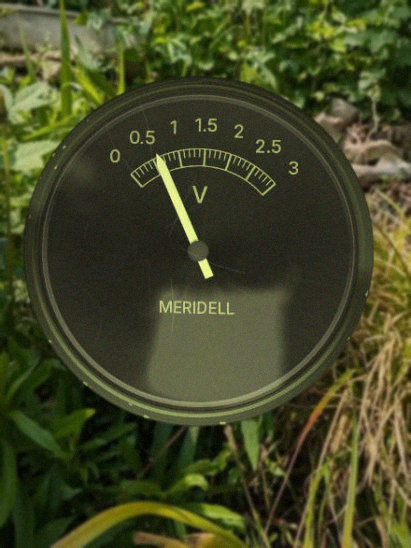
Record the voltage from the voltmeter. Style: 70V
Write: 0.6V
